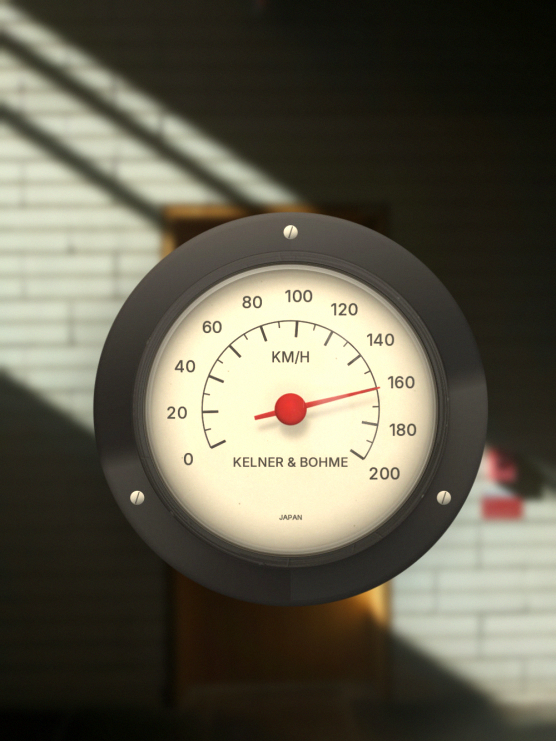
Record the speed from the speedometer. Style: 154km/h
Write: 160km/h
